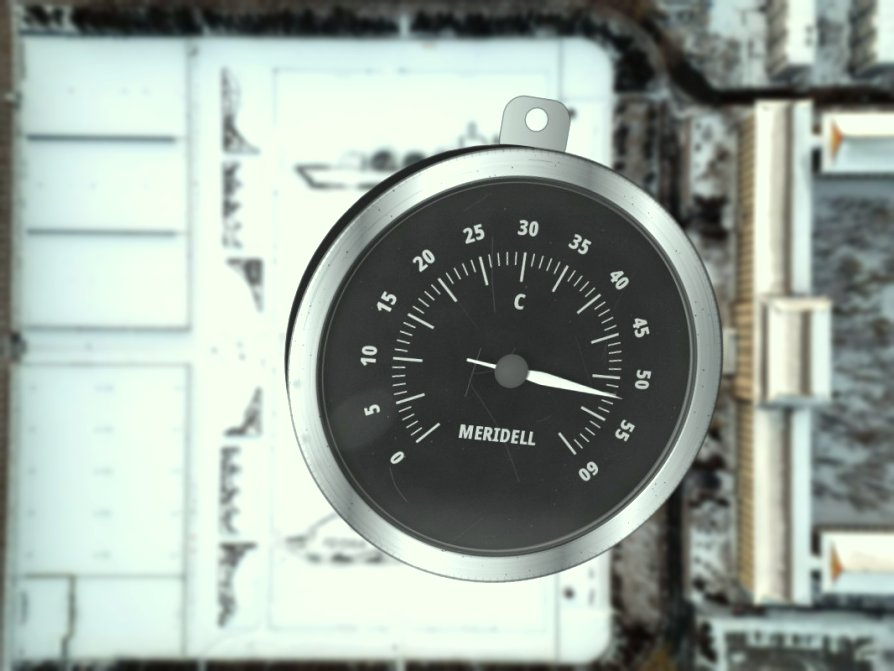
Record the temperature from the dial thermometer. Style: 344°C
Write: 52°C
